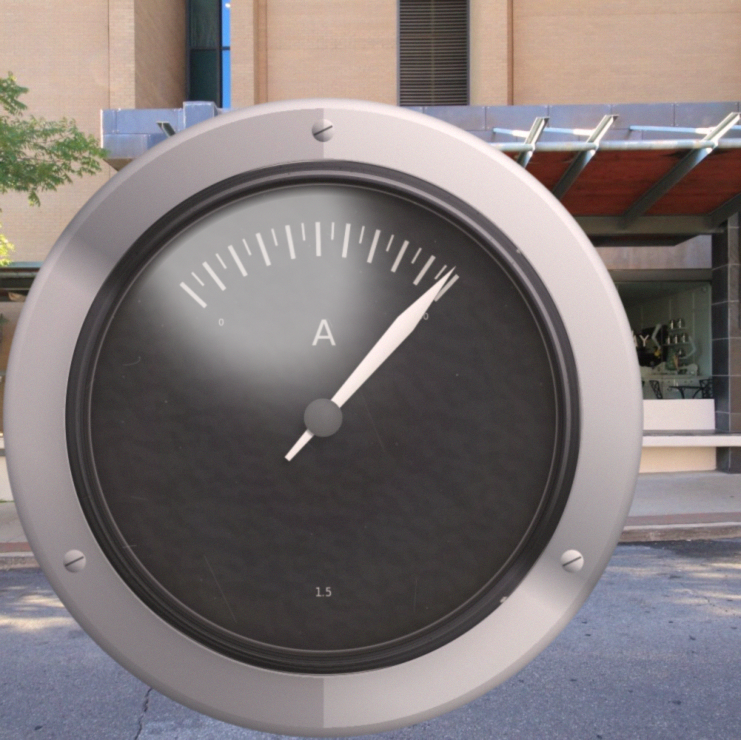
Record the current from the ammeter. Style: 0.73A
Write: 390A
